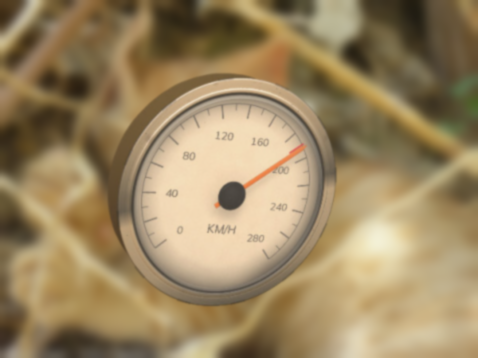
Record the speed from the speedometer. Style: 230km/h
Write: 190km/h
